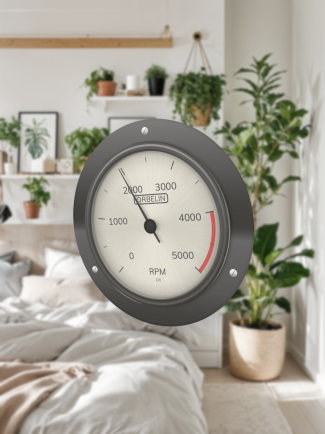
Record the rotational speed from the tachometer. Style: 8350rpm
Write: 2000rpm
